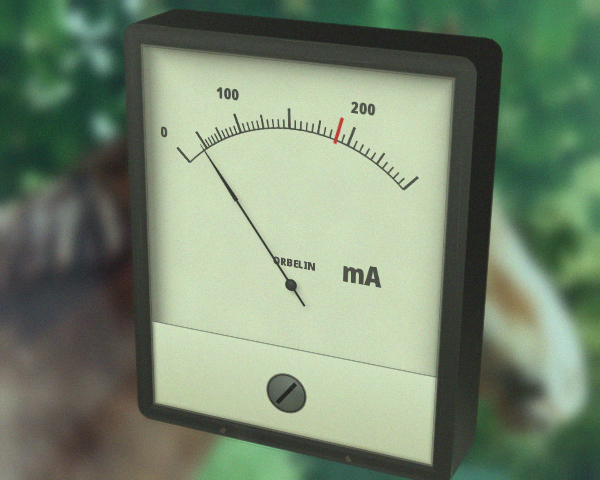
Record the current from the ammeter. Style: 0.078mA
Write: 50mA
